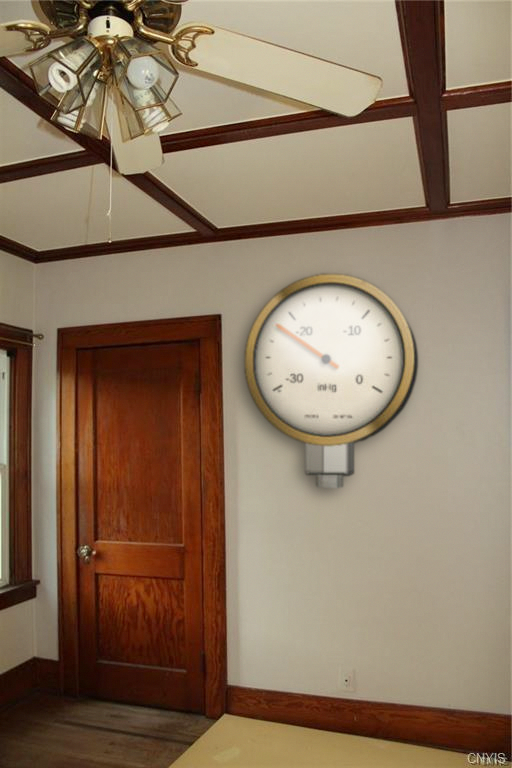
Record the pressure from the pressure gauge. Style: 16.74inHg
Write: -22inHg
